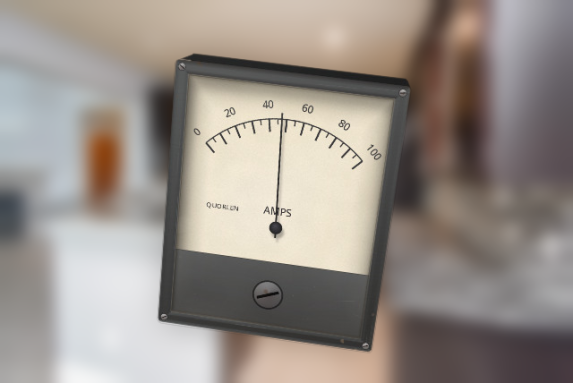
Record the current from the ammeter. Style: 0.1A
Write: 47.5A
